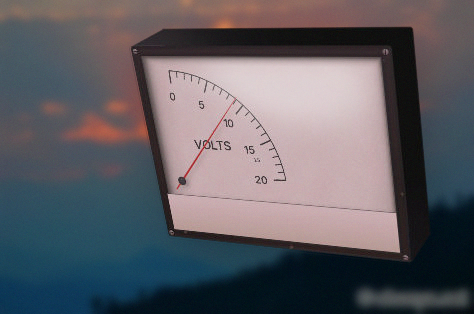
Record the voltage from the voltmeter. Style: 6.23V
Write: 9V
